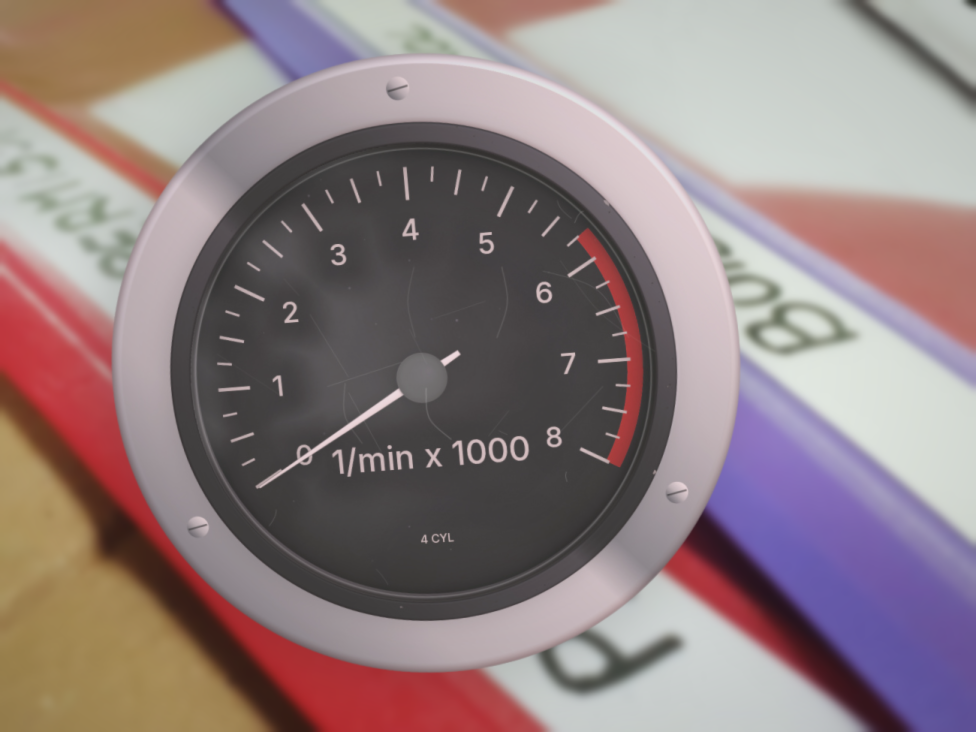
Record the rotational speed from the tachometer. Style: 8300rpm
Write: 0rpm
